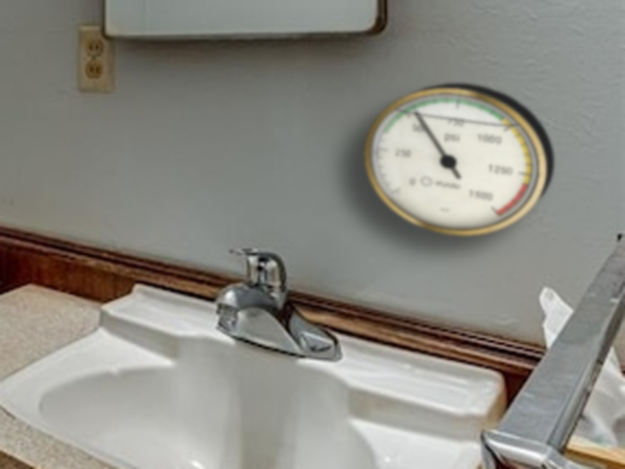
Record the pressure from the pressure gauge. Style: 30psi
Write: 550psi
